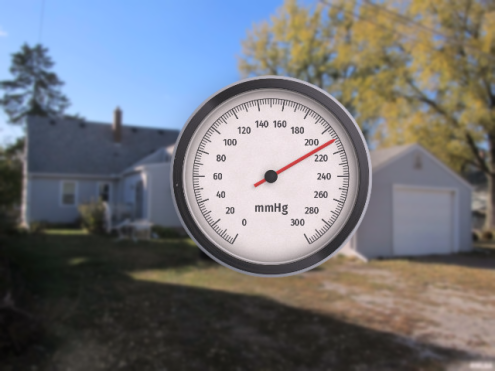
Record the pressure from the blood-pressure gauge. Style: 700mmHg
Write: 210mmHg
